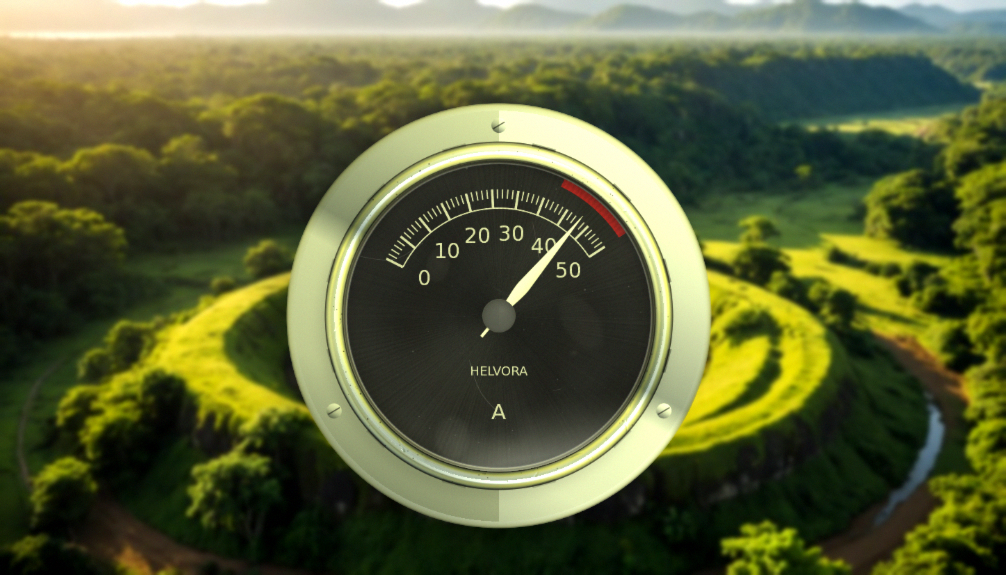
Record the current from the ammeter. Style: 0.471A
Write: 43A
